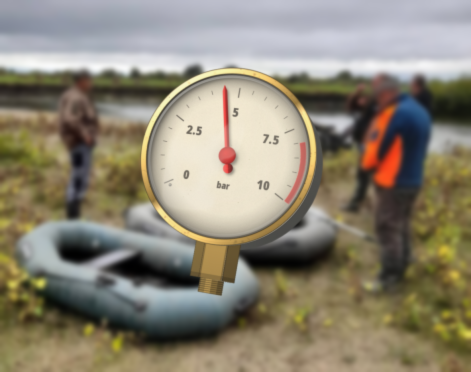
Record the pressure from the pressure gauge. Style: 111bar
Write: 4.5bar
